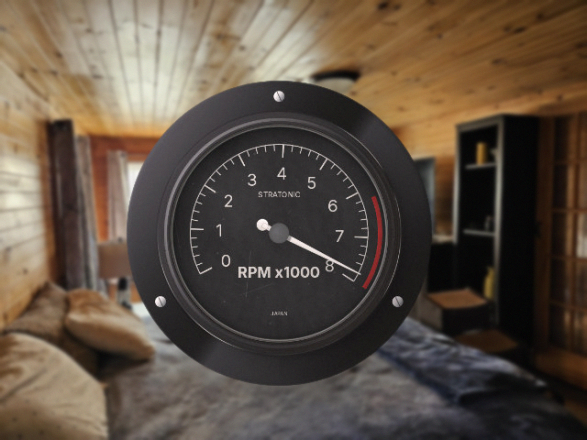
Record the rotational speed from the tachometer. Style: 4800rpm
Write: 7800rpm
